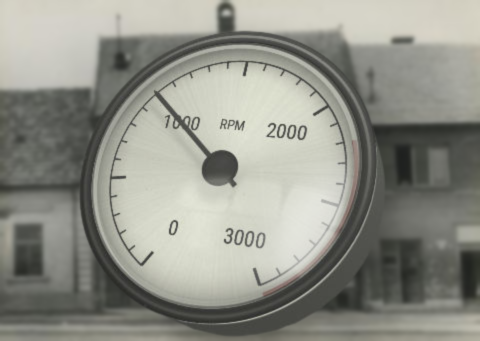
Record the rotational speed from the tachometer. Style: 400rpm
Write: 1000rpm
